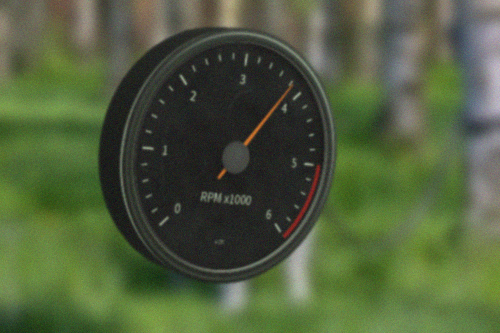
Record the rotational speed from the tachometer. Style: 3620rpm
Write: 3800rpm
